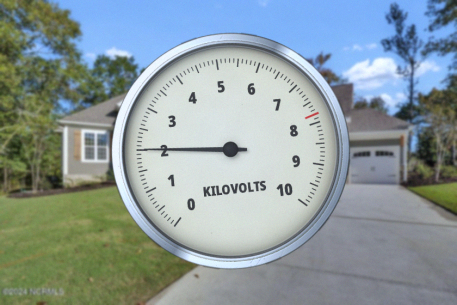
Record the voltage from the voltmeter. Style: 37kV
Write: 2kV
